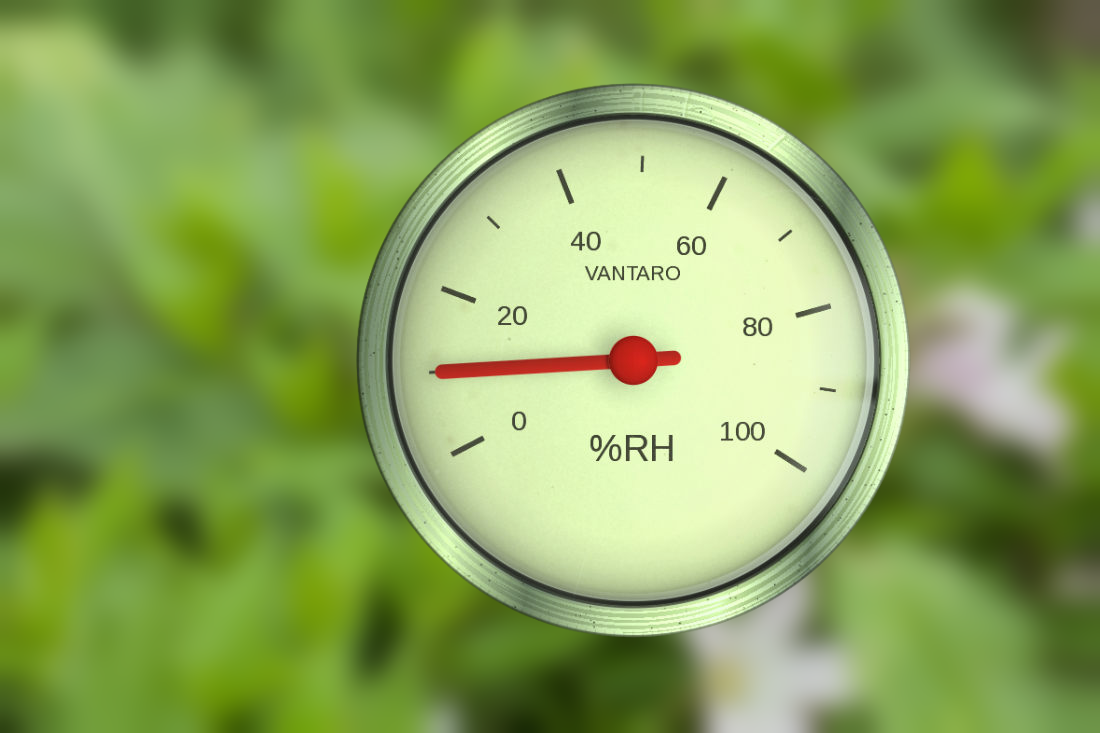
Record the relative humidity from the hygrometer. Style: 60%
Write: 10%
